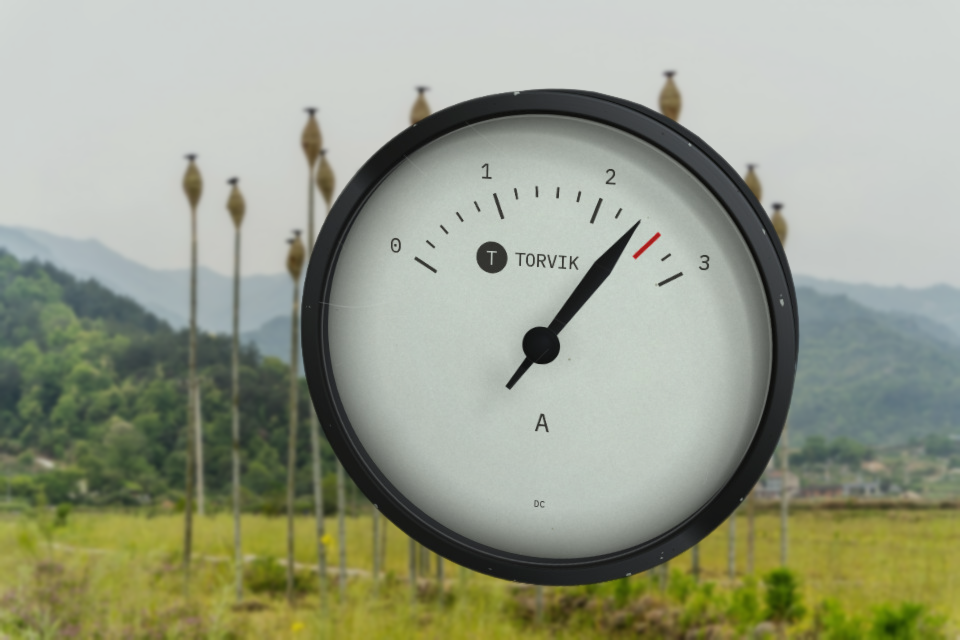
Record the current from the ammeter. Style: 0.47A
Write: 2.4A
